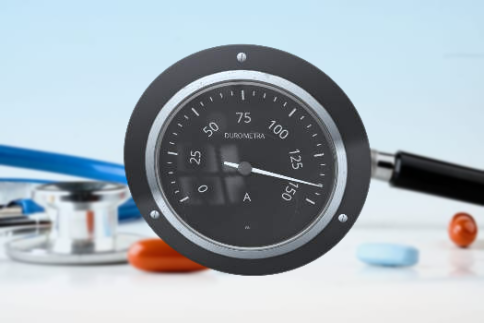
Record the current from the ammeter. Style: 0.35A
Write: 140A
